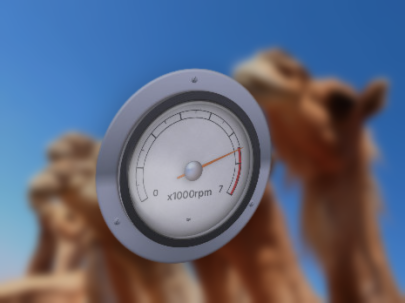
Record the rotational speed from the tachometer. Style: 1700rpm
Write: 5500rpm
